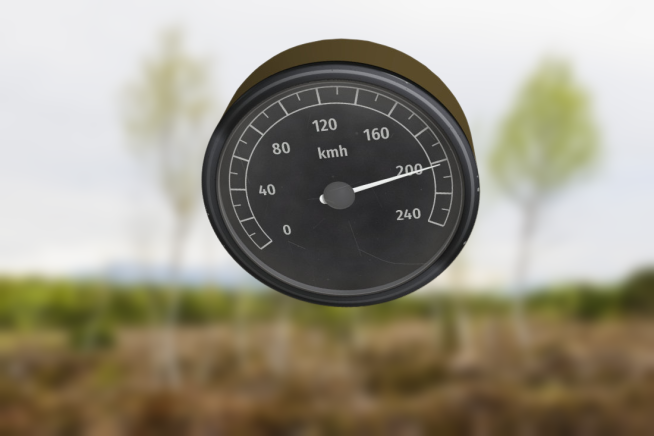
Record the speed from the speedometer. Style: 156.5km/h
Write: 200km/h
